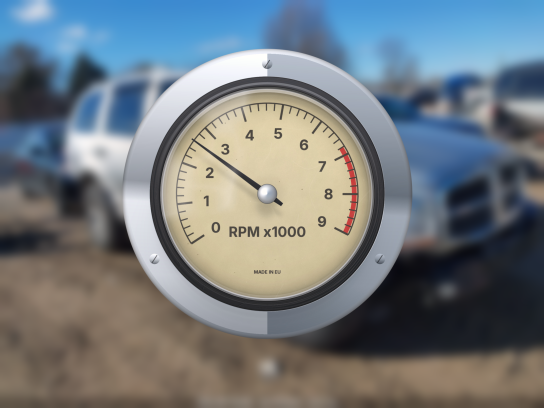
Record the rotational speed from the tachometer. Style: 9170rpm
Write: 2600rpm
